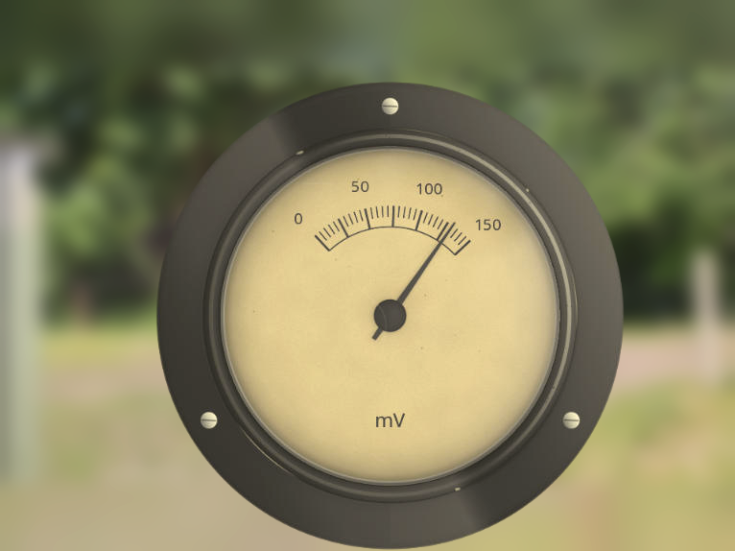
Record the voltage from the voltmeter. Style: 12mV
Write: 130mV
